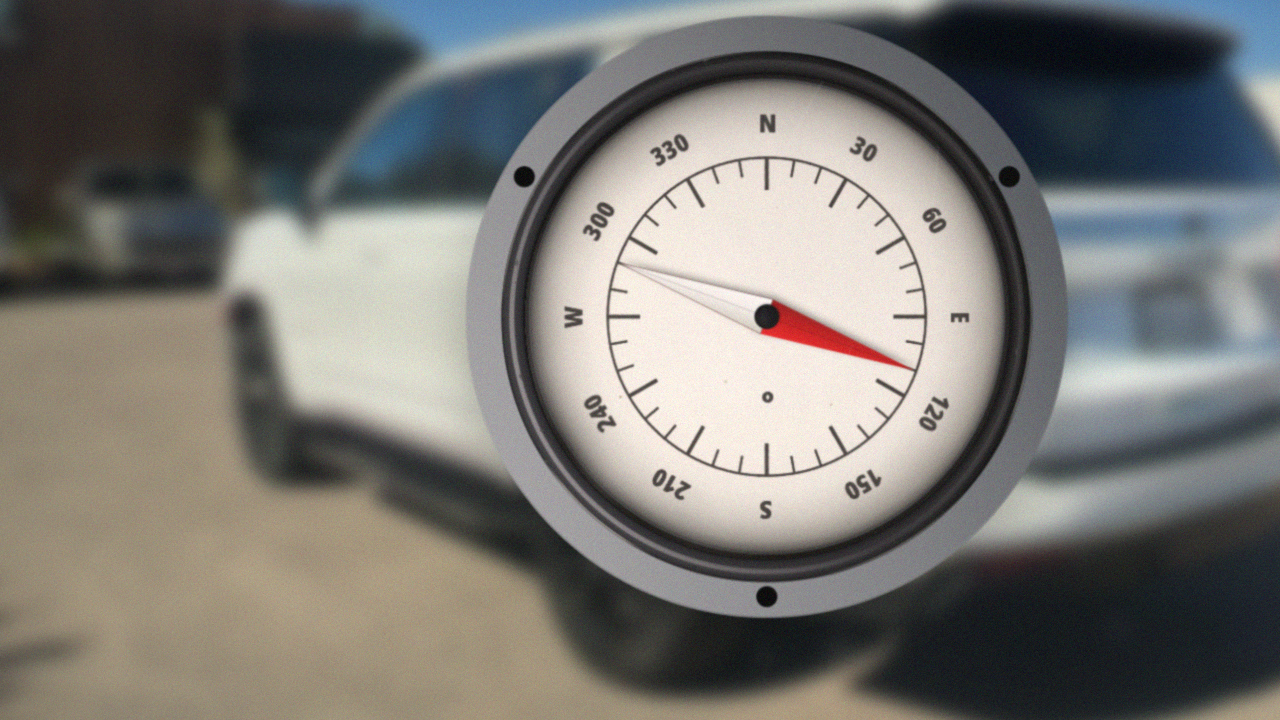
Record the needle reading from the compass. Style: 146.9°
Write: 110°
